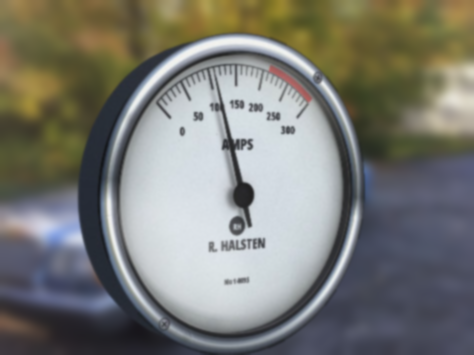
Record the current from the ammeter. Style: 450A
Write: 100A
